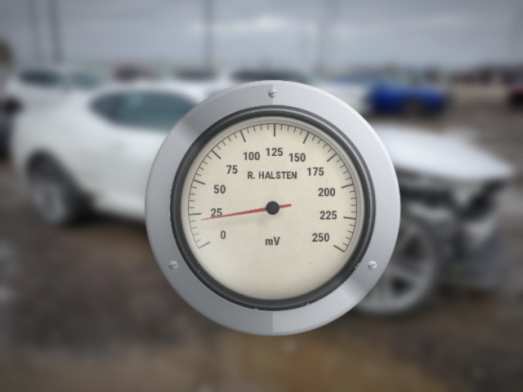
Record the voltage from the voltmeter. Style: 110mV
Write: 20mV
